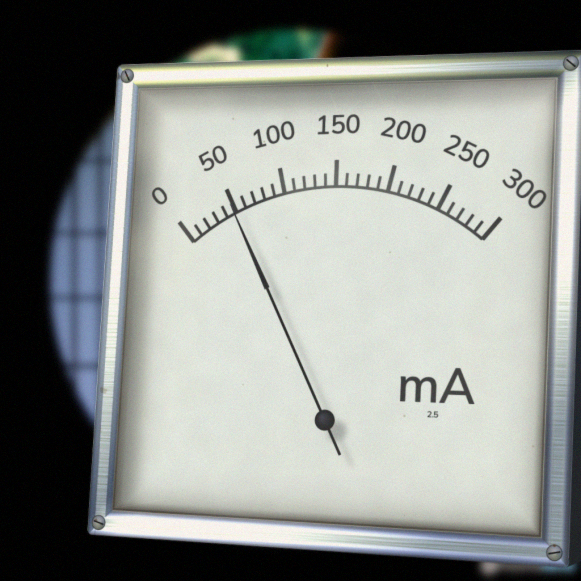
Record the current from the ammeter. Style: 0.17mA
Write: 50mA
